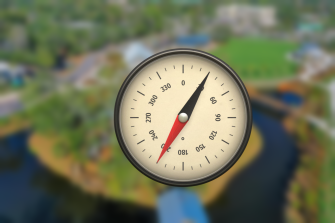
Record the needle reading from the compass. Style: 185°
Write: 210°
